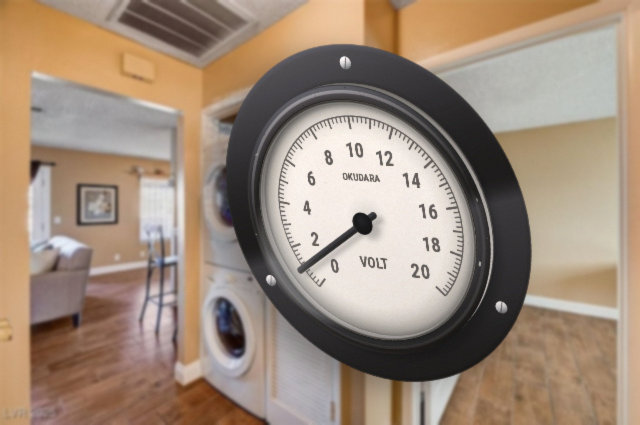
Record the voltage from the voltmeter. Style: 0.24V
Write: 1V
